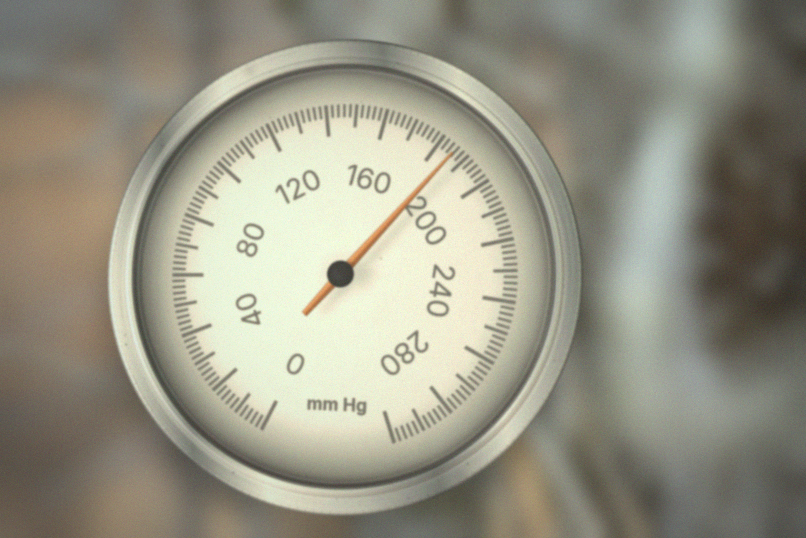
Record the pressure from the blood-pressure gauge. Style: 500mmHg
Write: 186mmHg
